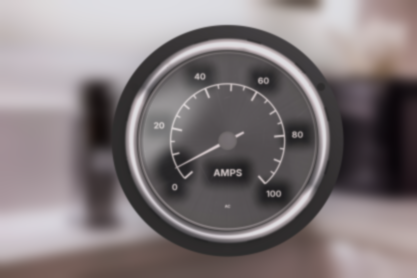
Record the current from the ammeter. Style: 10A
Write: 5A
